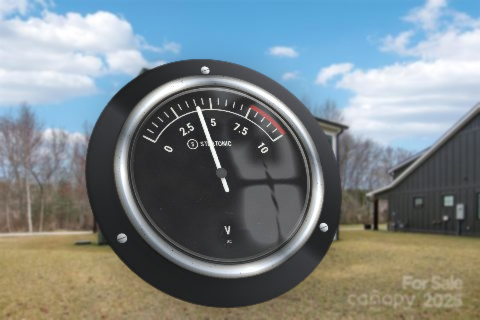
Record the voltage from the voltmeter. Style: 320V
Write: 4V
